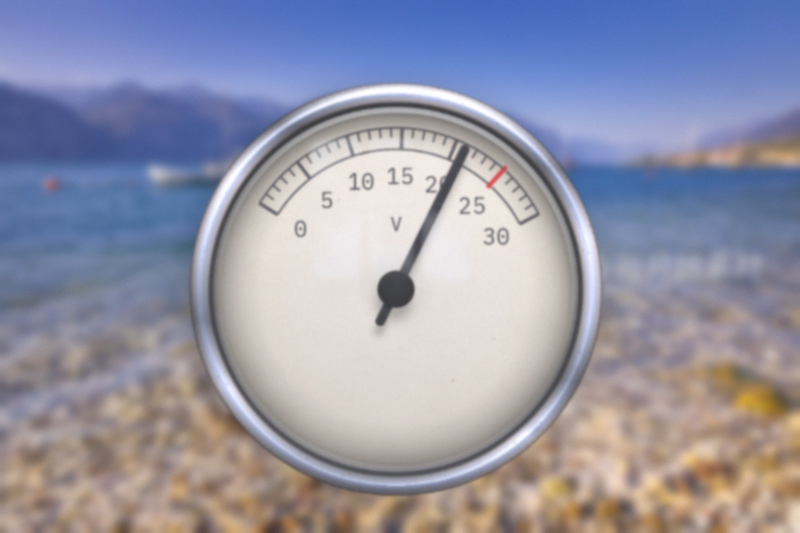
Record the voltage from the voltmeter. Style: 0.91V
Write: 21V
